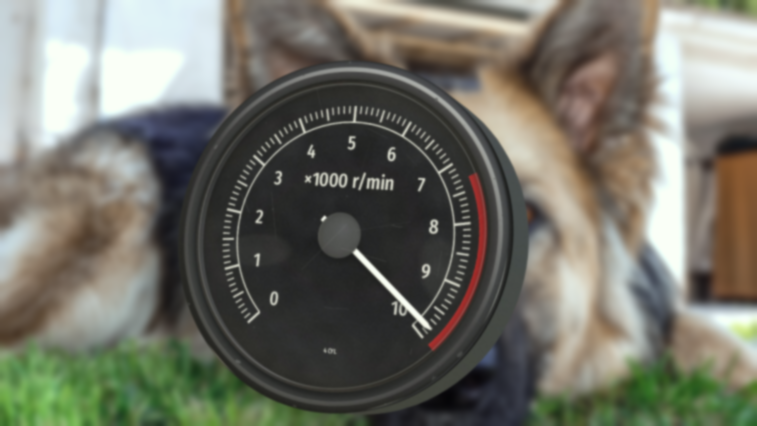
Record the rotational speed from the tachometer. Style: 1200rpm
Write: 9800rpm
